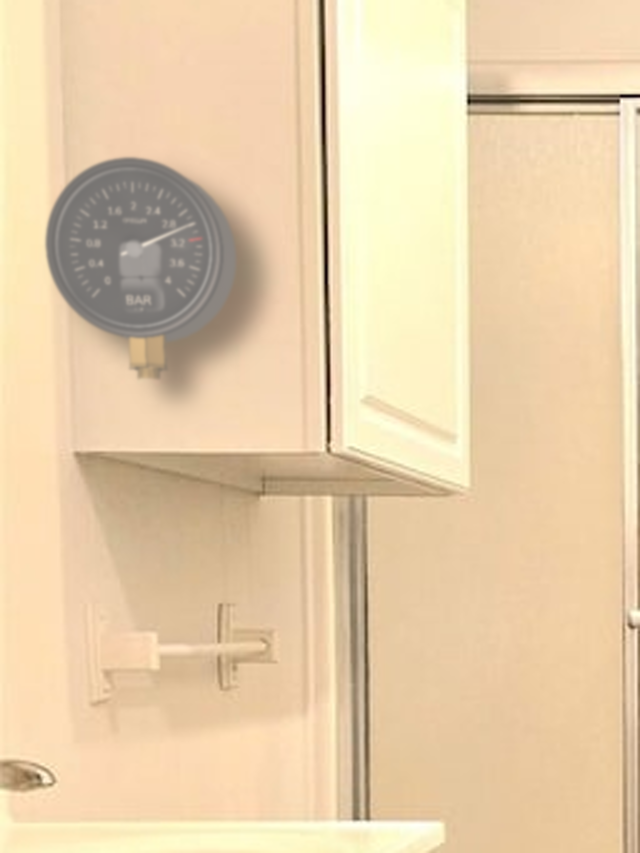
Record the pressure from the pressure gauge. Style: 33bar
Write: 3bar
